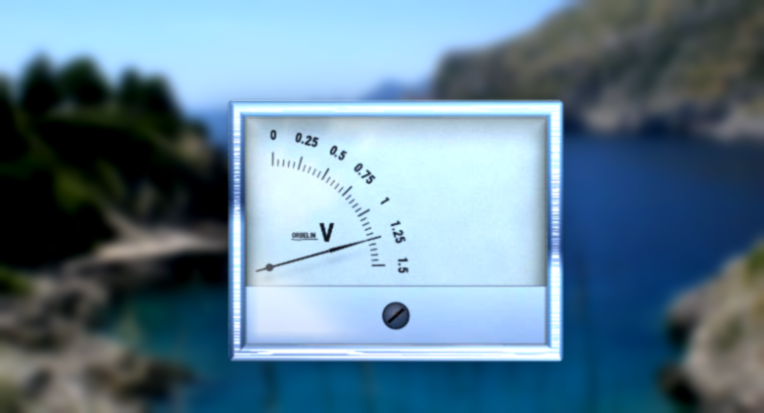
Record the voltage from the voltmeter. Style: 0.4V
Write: 1.25V
